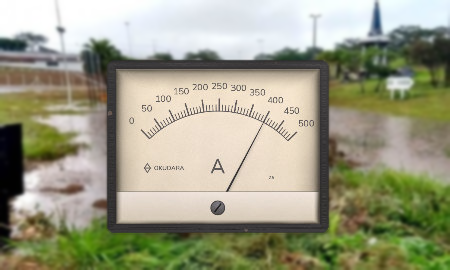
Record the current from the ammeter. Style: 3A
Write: 400A
